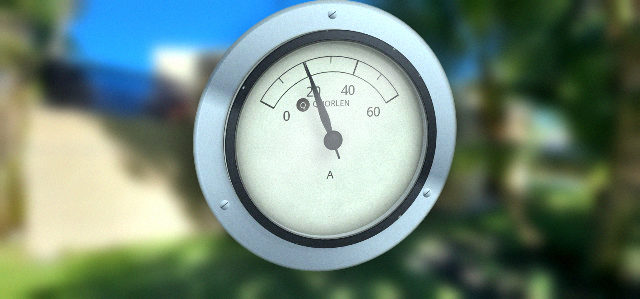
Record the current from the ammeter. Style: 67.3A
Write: 20A
